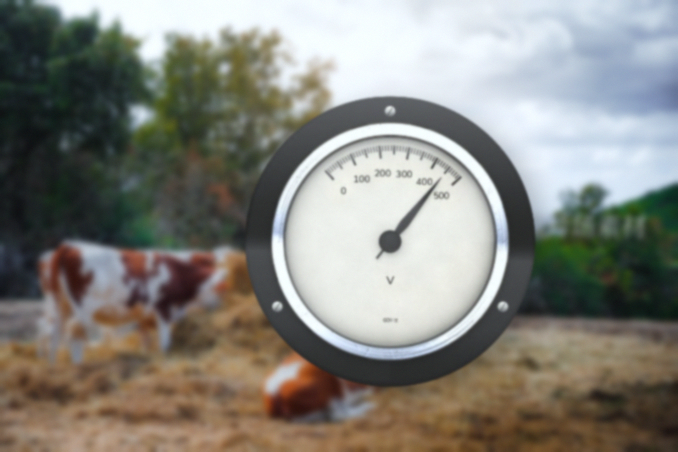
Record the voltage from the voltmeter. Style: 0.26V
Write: 450V
